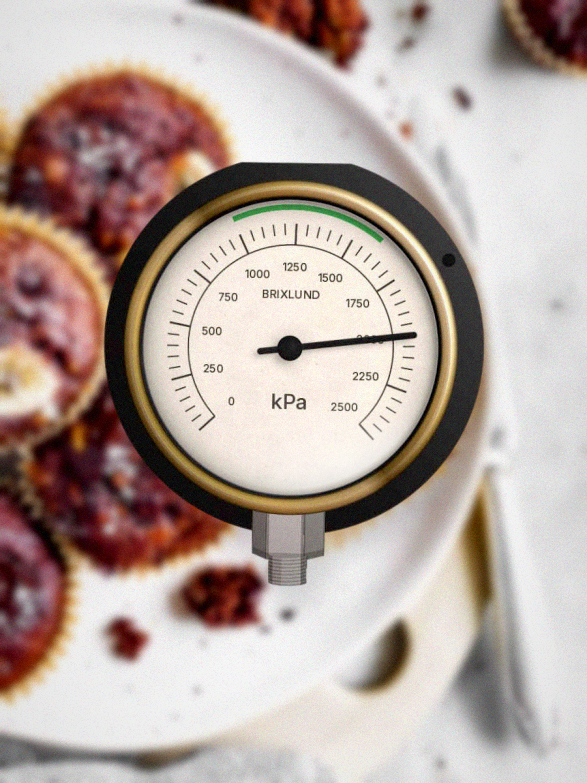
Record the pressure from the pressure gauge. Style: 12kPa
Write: 2000kPa
